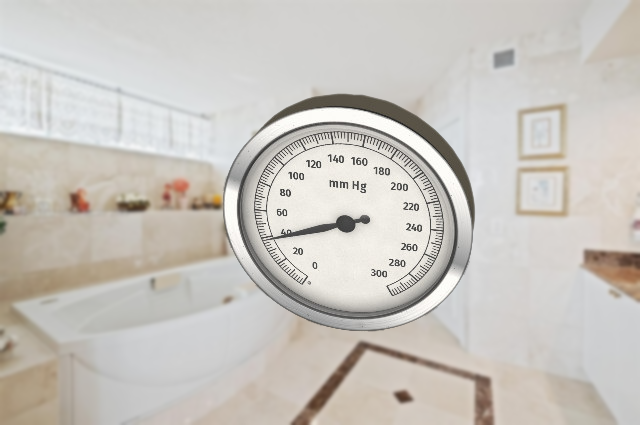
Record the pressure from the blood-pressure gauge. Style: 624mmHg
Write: 40mmHg
